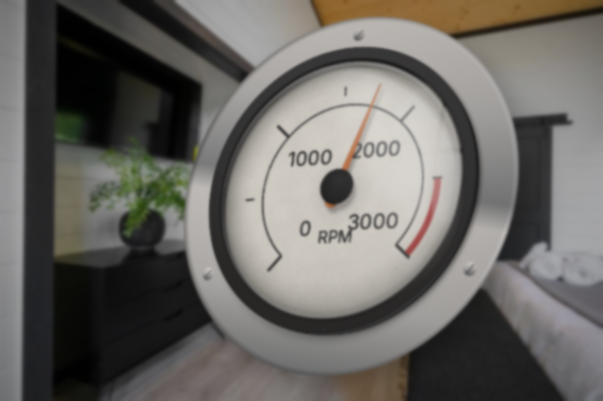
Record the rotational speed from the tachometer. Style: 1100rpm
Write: 1750rpm
